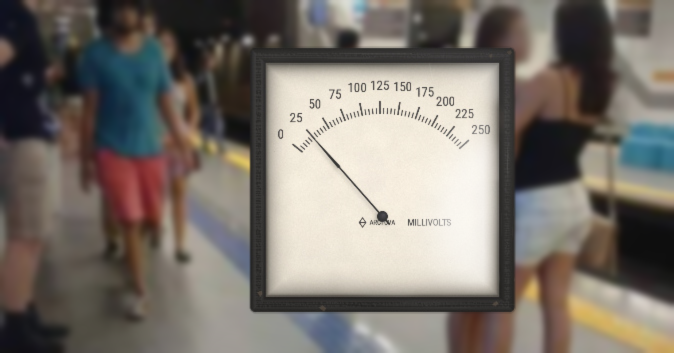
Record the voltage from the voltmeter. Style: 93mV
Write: 25mV
